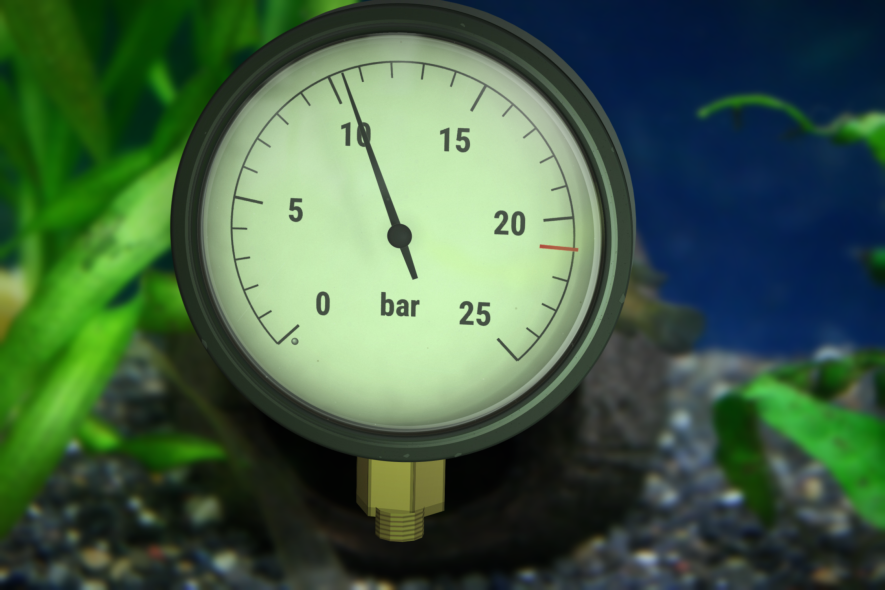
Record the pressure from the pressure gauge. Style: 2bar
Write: 10.5bar
